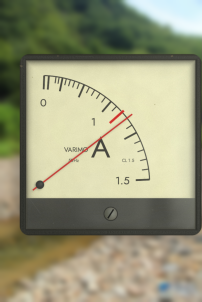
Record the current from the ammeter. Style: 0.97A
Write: 1.15A
